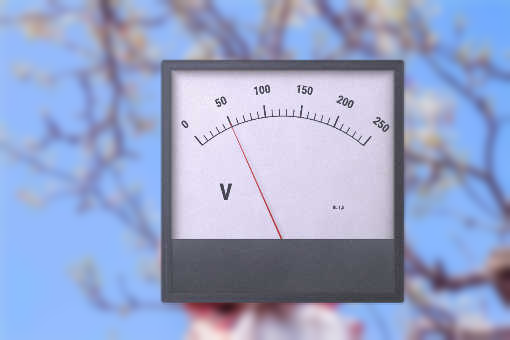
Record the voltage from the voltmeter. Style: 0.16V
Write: 50V
